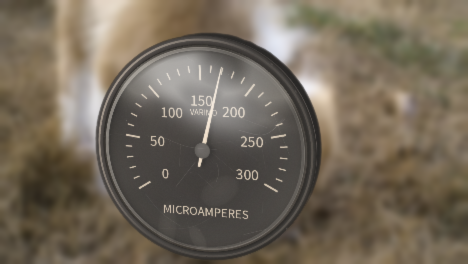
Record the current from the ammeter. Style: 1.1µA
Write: 170µA
